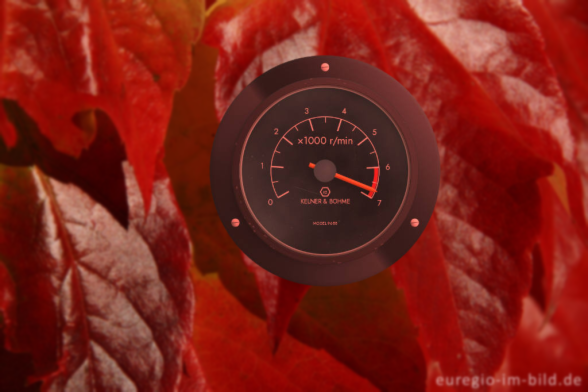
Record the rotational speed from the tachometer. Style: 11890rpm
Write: 6750rpm
